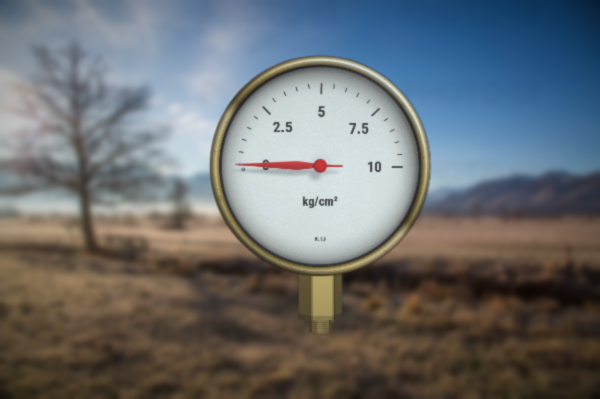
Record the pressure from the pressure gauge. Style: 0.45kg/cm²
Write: 0kg/cm²
